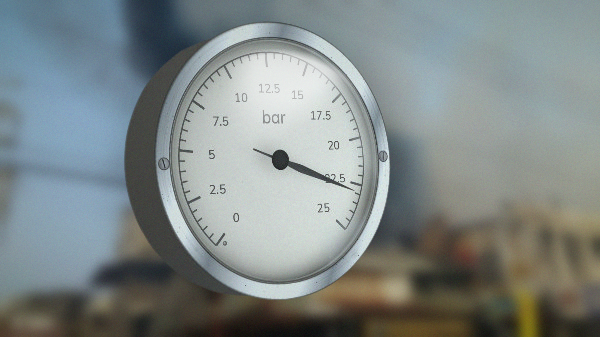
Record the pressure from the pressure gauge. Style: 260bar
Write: 23bar
